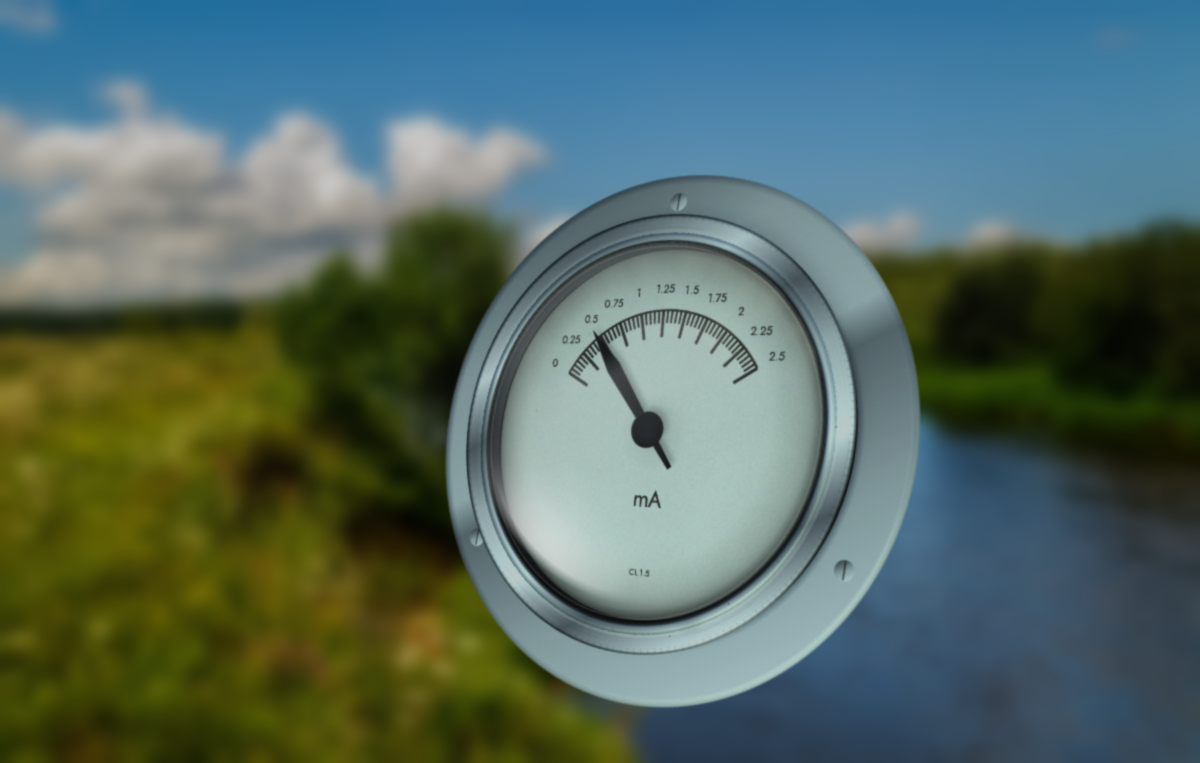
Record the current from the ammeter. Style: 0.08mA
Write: 0.5mA
